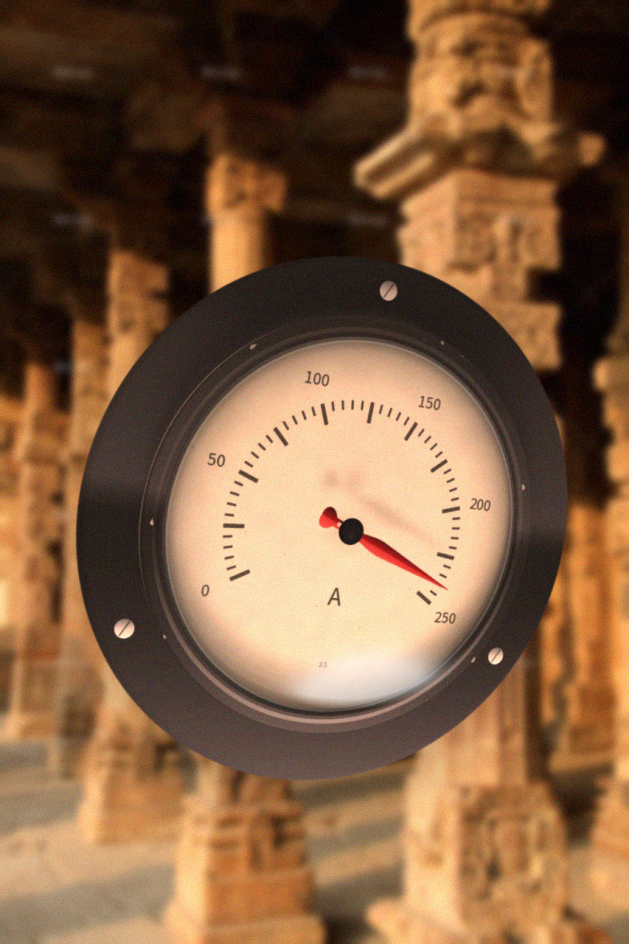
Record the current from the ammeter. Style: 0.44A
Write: 240A
